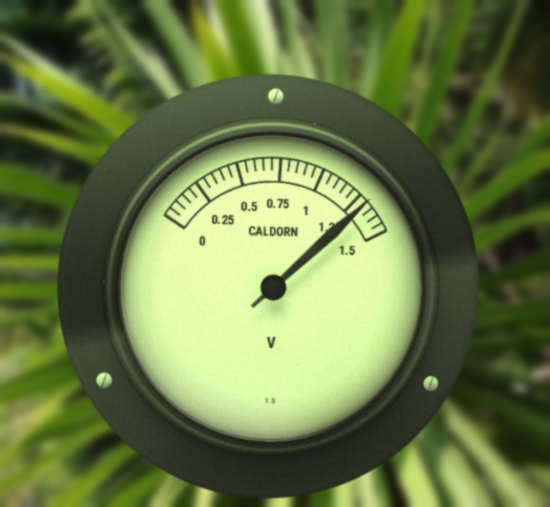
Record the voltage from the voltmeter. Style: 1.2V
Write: 1.3V
